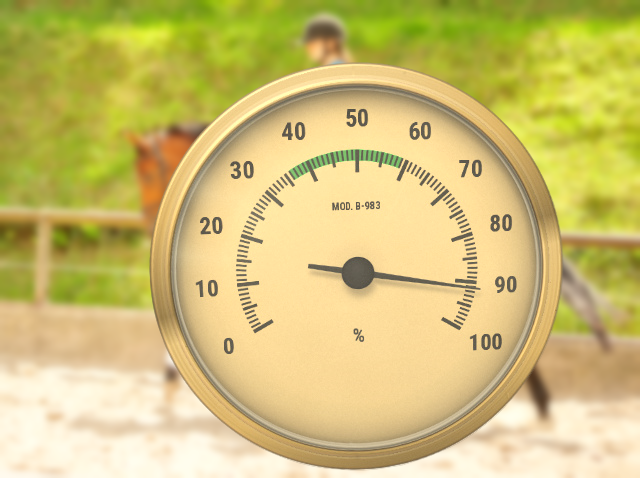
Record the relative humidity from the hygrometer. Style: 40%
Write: 91%
